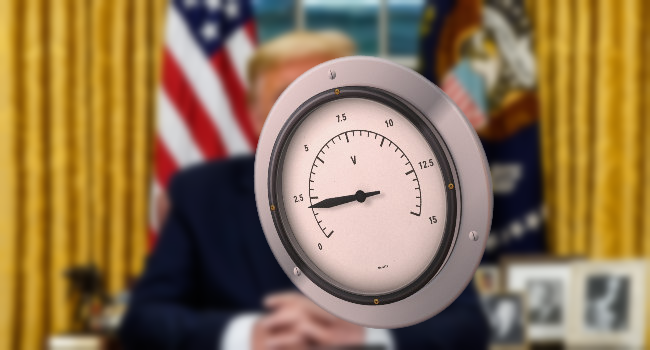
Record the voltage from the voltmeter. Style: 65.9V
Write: 2V
